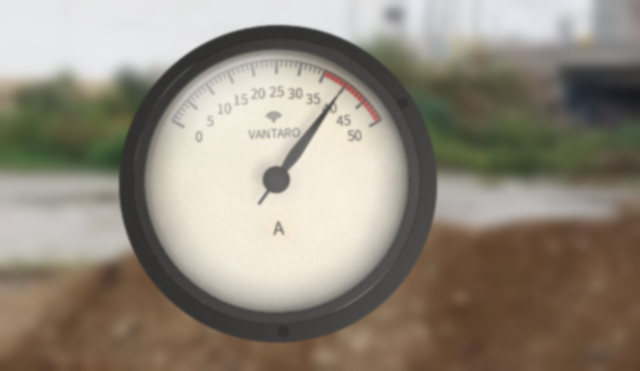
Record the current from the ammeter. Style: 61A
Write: 40A
